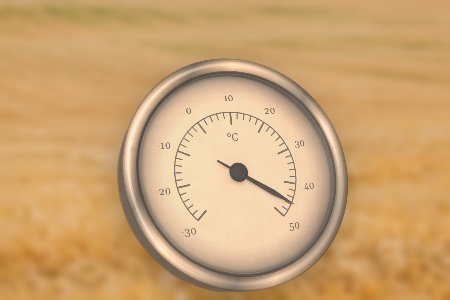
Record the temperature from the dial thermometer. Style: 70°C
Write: 46°C
